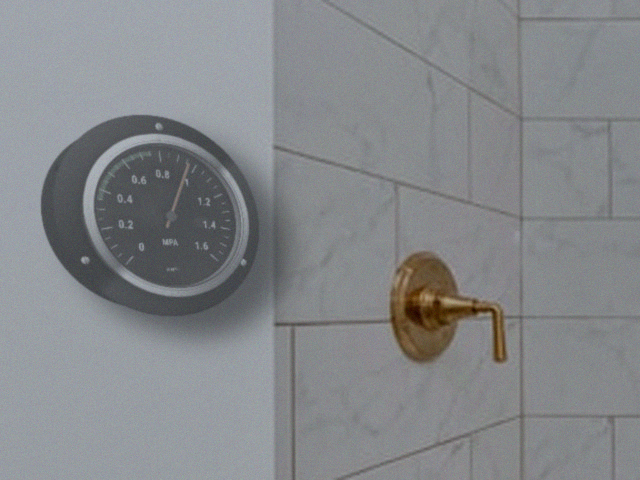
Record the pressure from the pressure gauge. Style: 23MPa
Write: 0.95MPa
